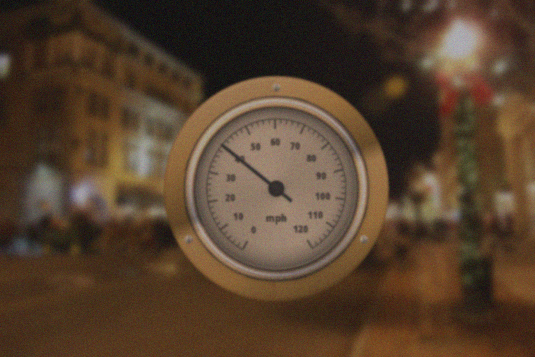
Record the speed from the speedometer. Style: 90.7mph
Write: 40mph
